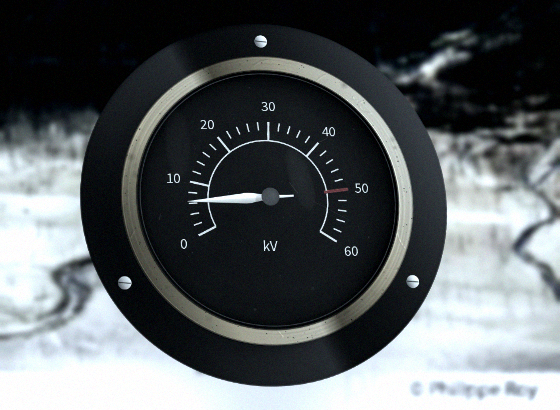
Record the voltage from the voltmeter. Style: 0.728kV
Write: 6kV
